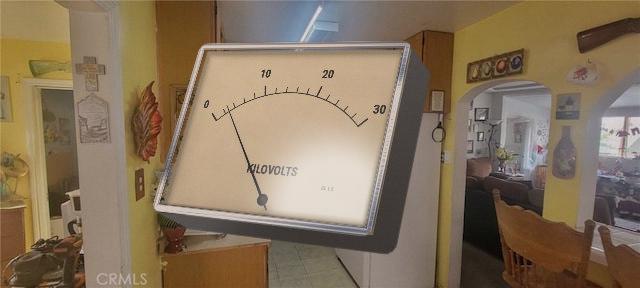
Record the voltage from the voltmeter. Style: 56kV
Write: 3kV
